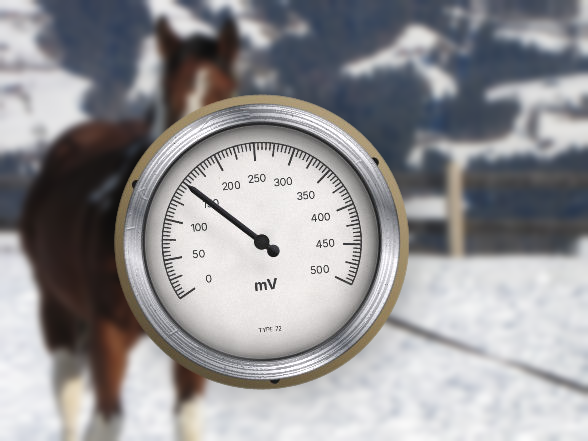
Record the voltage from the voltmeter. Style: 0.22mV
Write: 150mV
